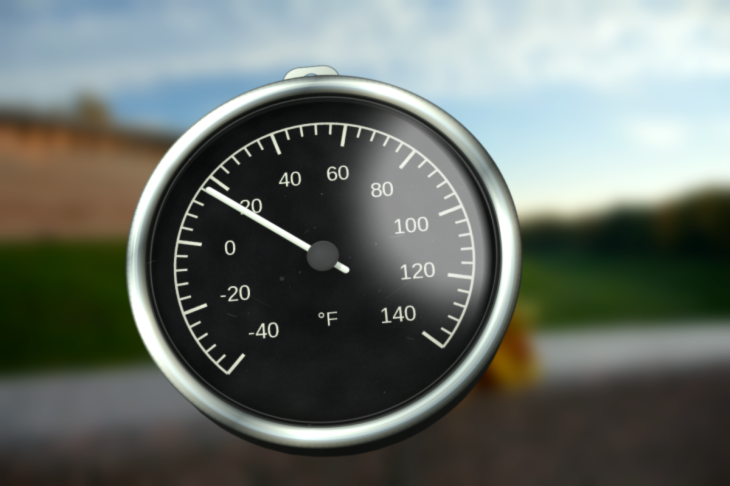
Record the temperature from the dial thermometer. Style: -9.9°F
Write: 16°F
